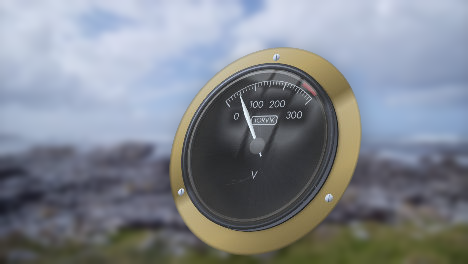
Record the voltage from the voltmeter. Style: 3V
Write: 50V
